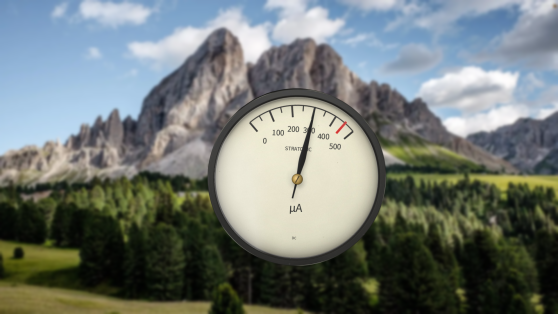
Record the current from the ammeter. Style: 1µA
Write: 300µA
